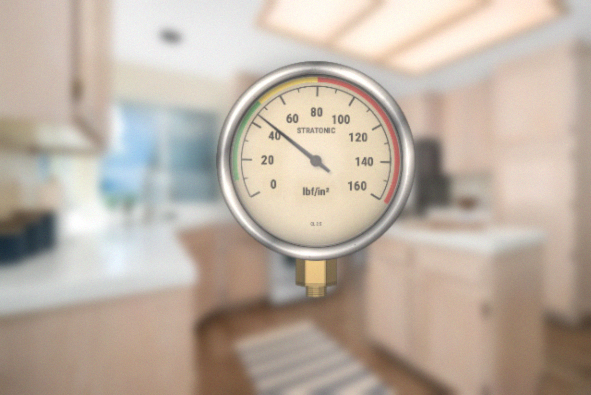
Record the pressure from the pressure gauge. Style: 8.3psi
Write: 45psi
